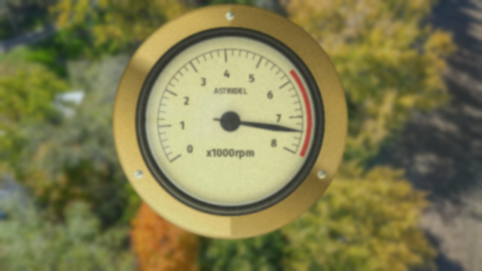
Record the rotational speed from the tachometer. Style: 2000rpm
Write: 7400rpm
